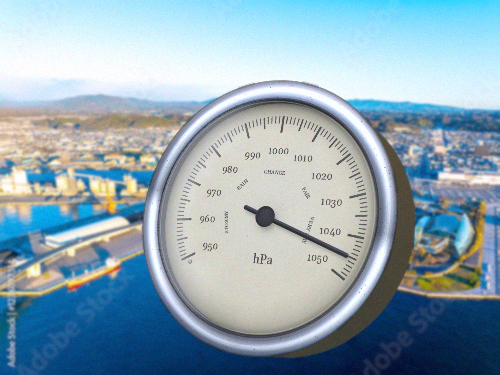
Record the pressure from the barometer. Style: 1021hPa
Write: 1045hPa
